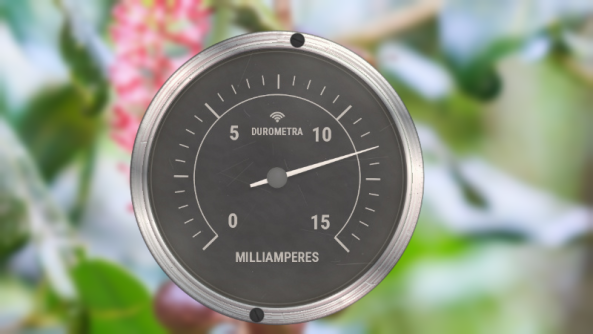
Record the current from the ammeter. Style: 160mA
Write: 11.5mA
